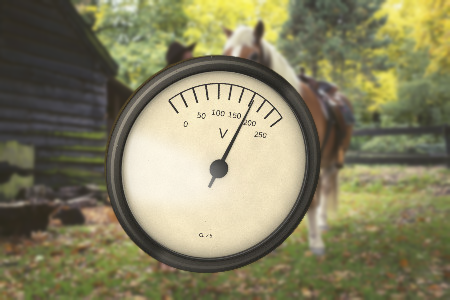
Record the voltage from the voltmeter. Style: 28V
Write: 175V
